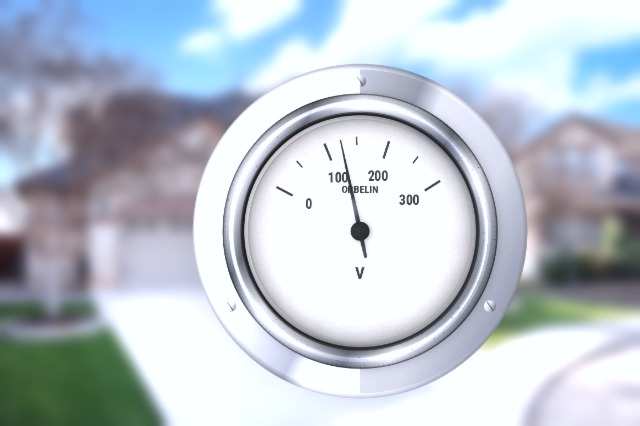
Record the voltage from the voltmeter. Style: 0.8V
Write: 125V
